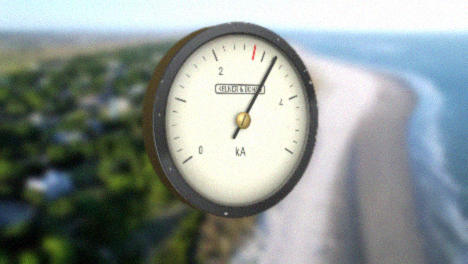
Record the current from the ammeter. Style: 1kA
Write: 3.2kA
